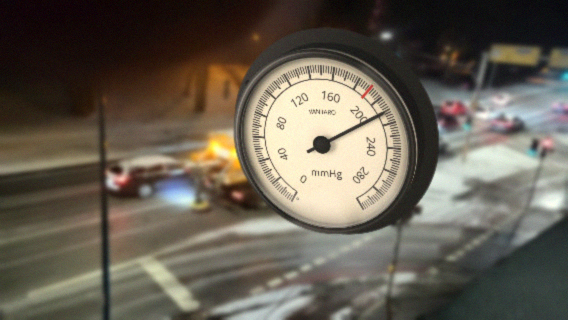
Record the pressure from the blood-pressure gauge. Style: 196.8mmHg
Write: 210mmHg
